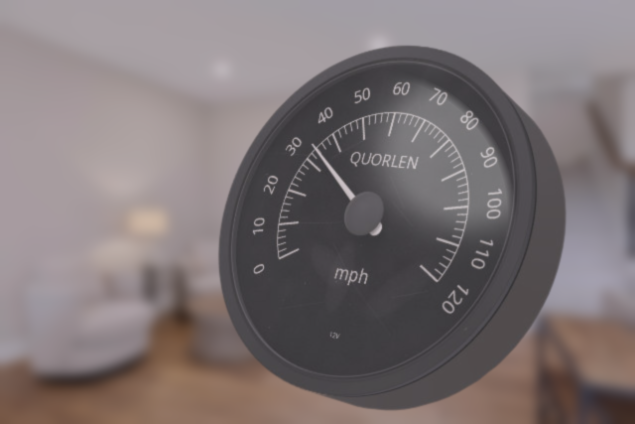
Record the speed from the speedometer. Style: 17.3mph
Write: 34mph
